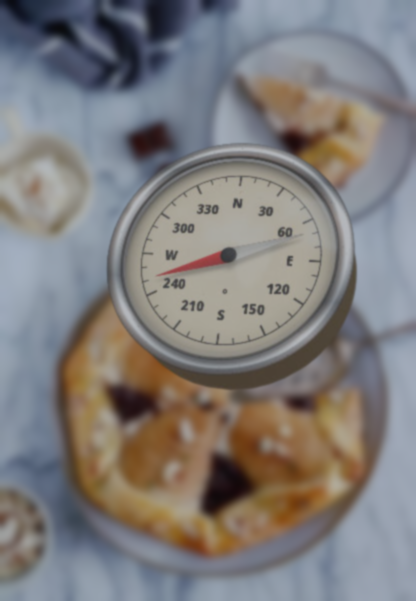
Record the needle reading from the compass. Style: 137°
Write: 250°
